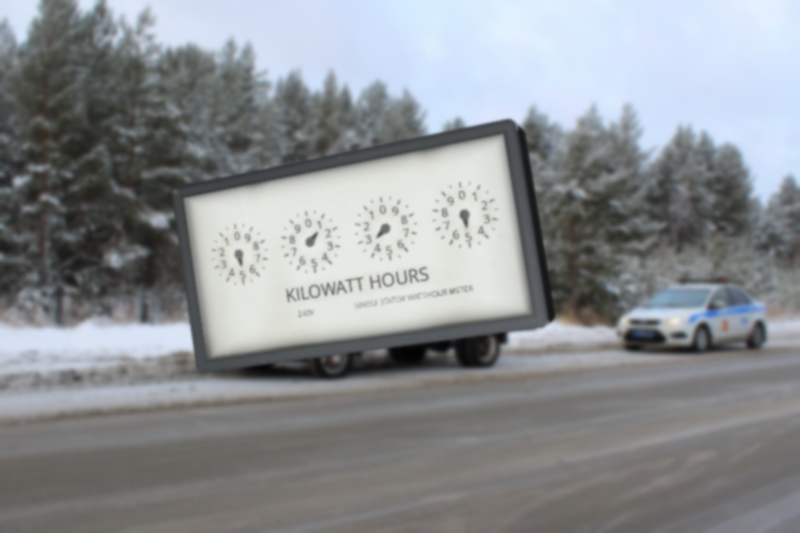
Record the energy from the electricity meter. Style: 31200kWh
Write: 5135kWh
